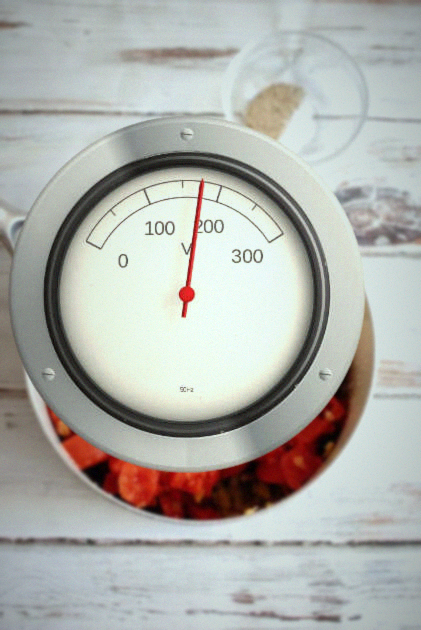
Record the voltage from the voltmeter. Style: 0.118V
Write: 175V
